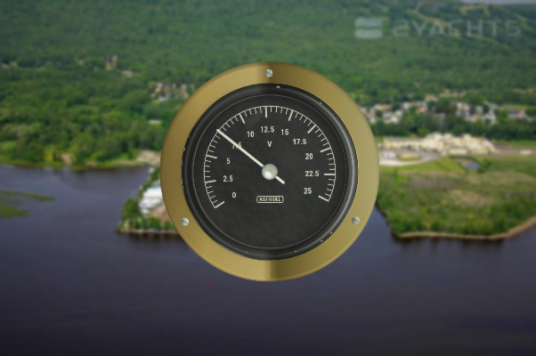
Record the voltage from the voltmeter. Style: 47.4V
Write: 7.5V
